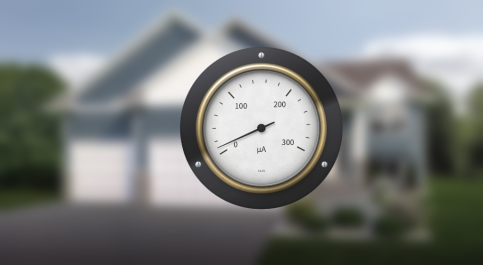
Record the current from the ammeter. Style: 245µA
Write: 10µA
